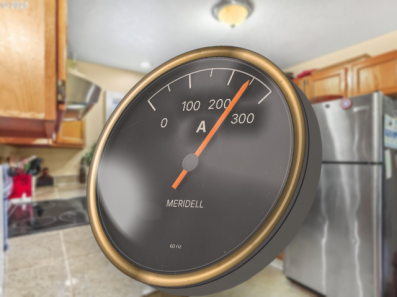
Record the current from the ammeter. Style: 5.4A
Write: 250A
